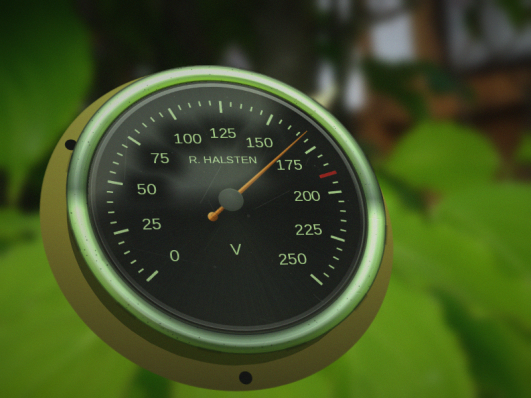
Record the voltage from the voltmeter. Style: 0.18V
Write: 167.5V
